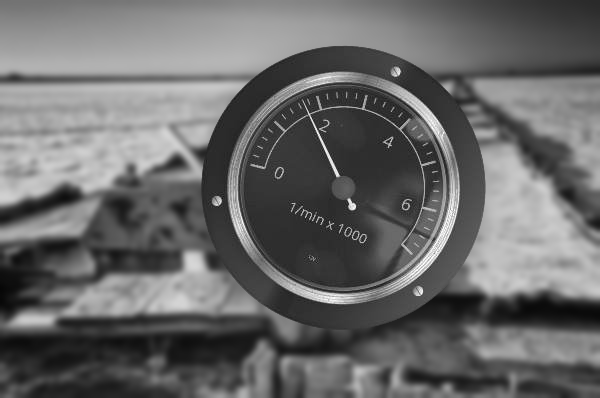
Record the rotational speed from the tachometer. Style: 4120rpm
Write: 1700rpm
